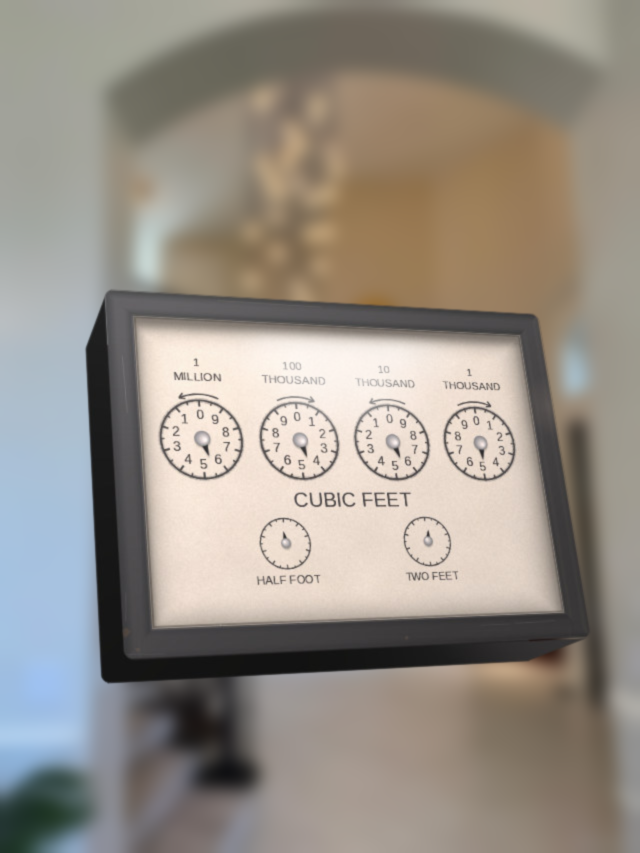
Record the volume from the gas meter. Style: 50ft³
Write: 545500ft³
